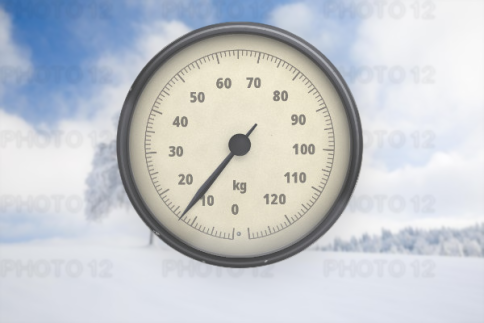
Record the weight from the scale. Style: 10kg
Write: 13kg
